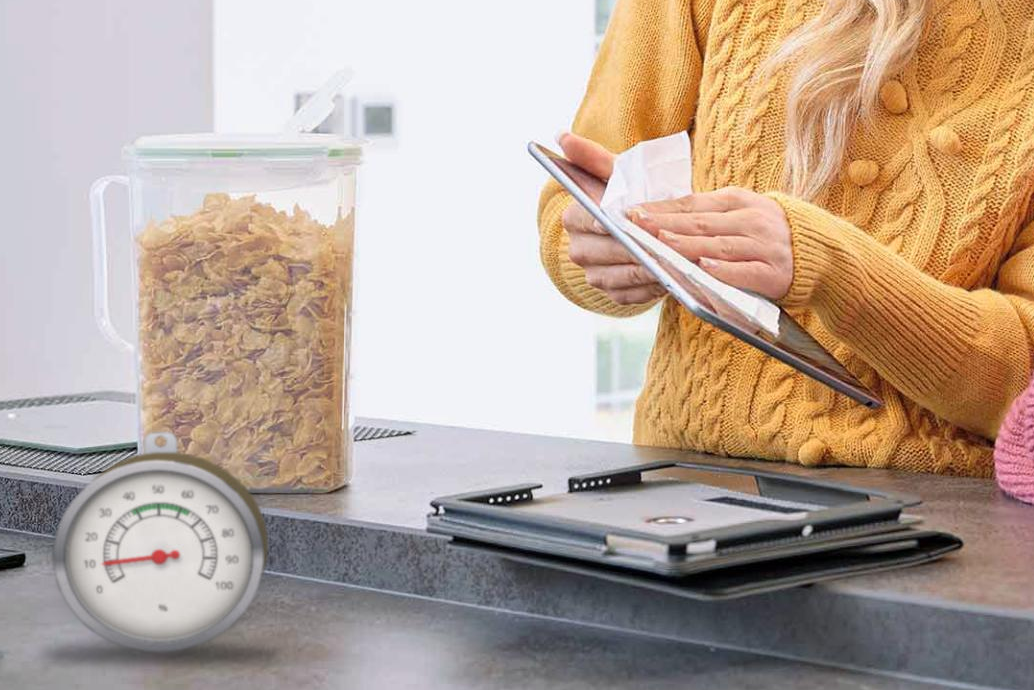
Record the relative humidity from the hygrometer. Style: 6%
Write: 10%
